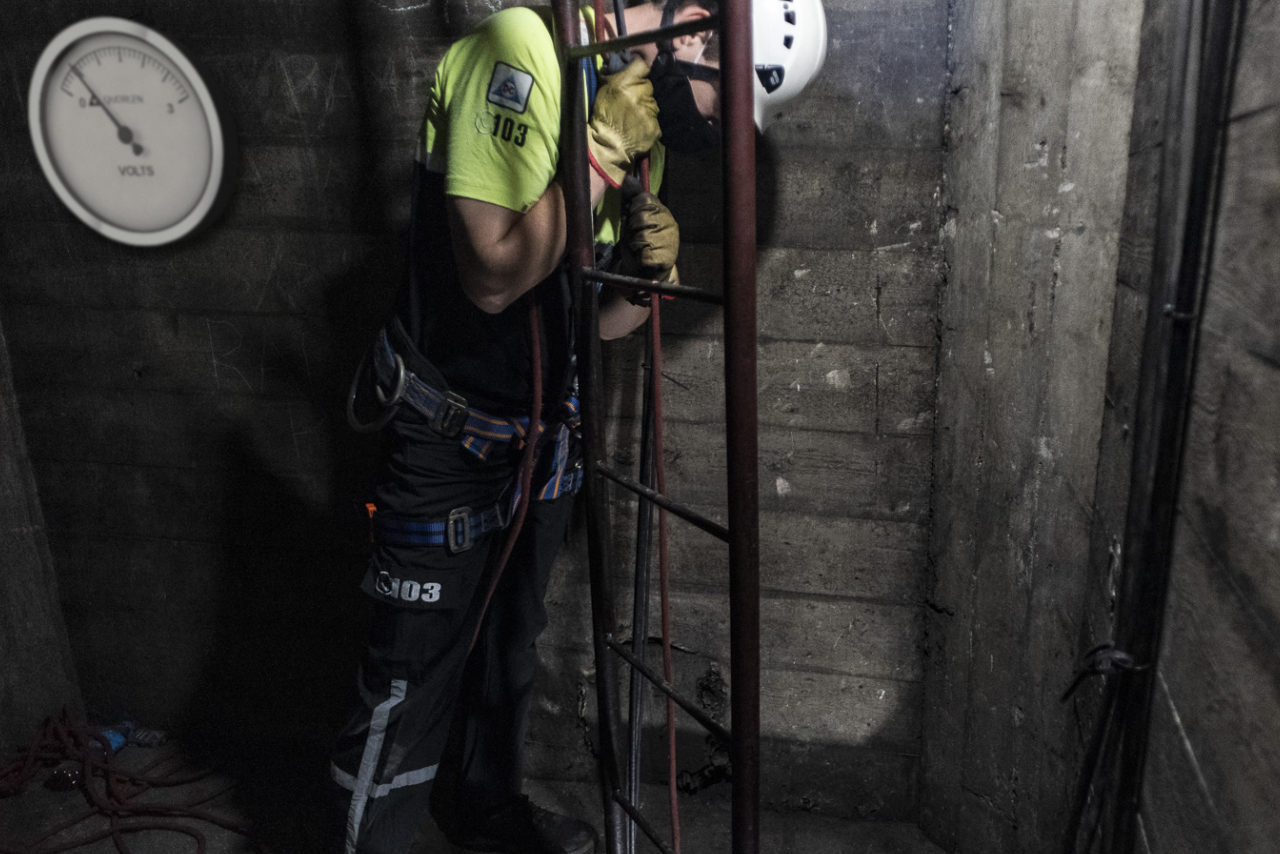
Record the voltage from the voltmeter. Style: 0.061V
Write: 0.5V
